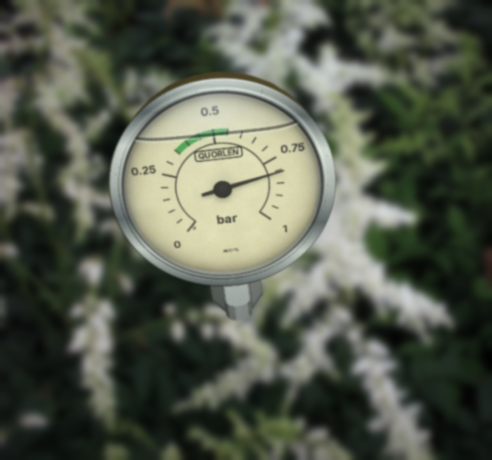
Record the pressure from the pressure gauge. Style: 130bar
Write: 0.8bar
